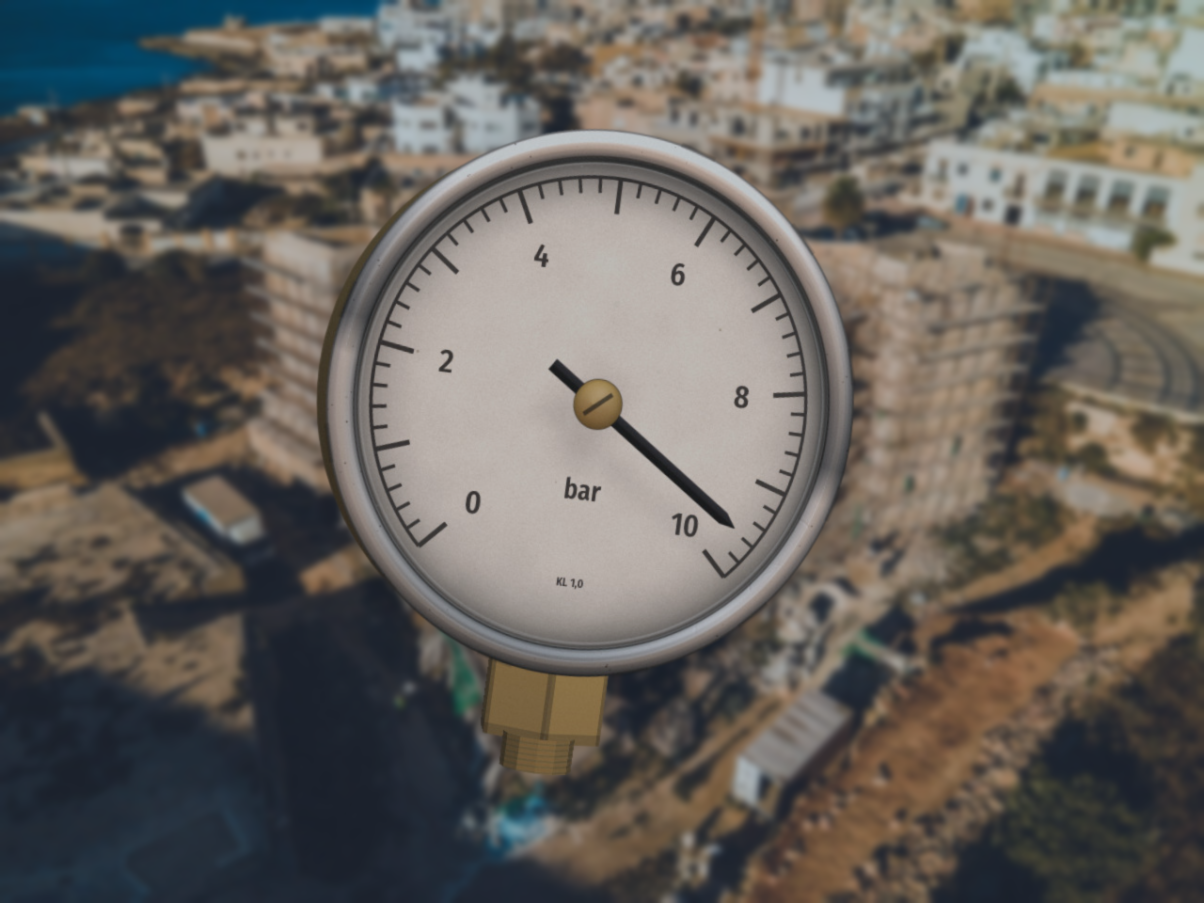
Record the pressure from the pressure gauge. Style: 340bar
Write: 9.6bar
